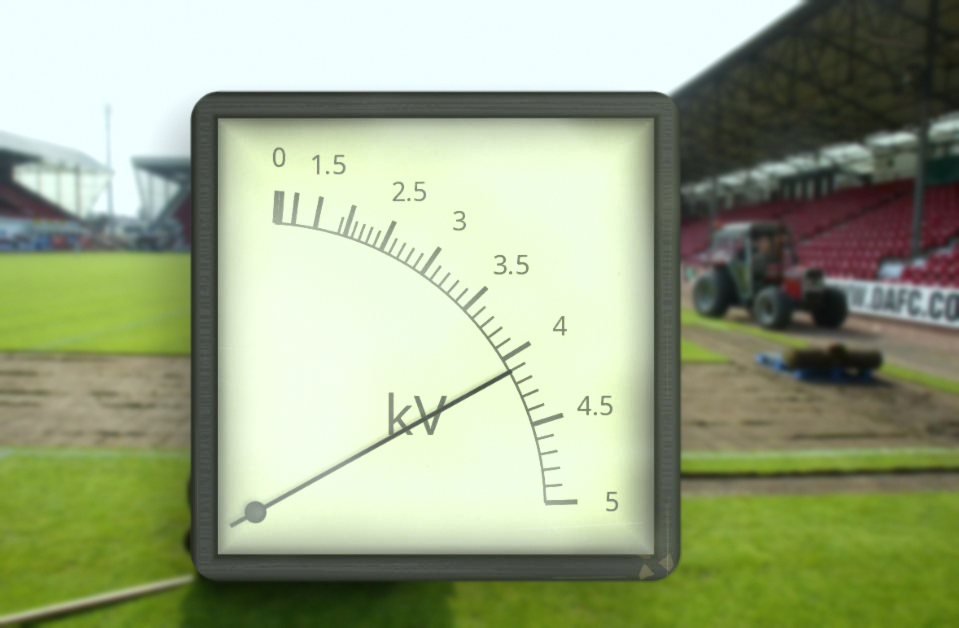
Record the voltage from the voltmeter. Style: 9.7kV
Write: 4.1kV
